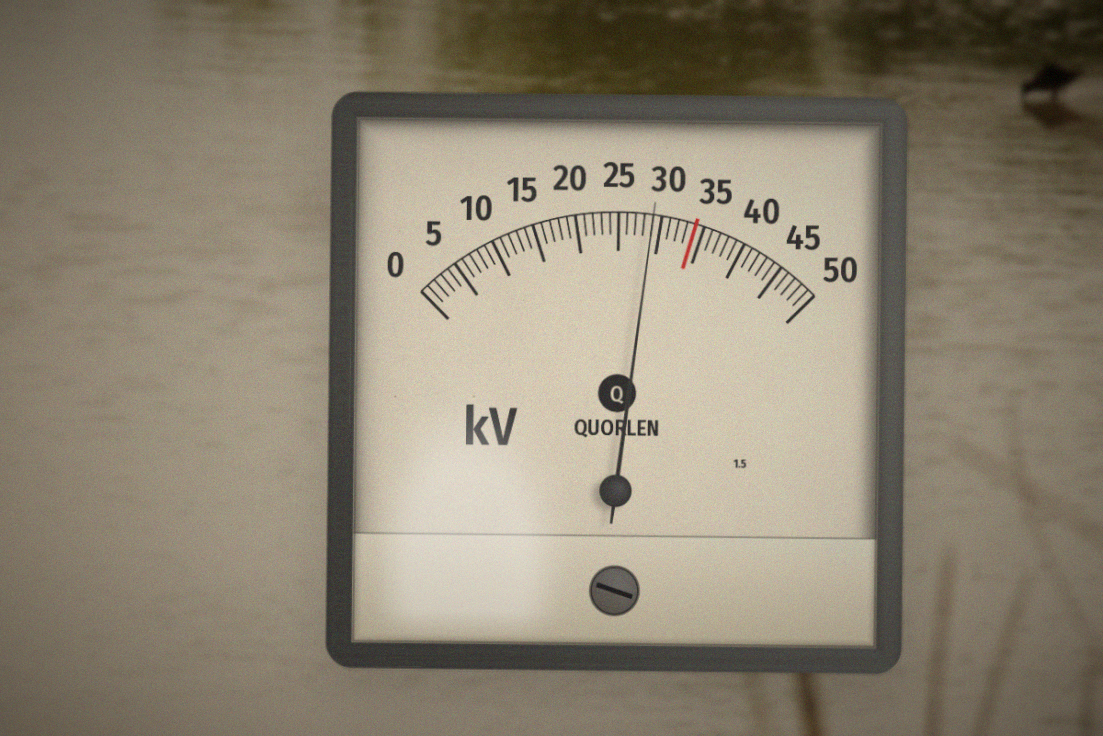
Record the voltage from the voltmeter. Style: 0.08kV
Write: 29kV
